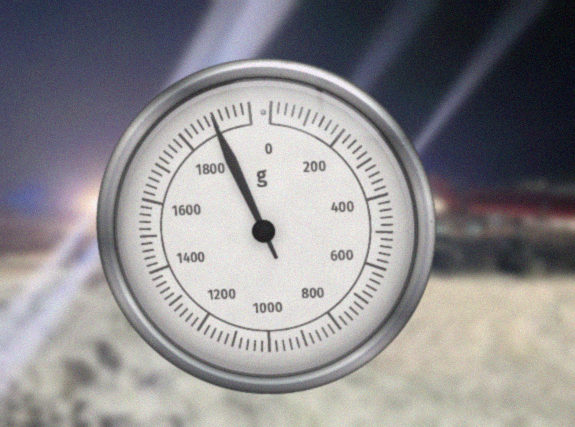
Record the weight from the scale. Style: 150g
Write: 1900g
